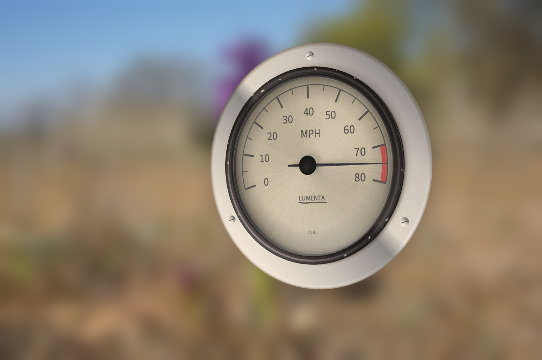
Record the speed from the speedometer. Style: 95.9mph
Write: 75mph
